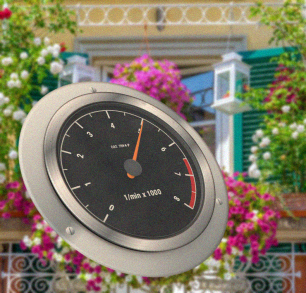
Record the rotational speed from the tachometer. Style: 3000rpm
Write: 5000rpm
